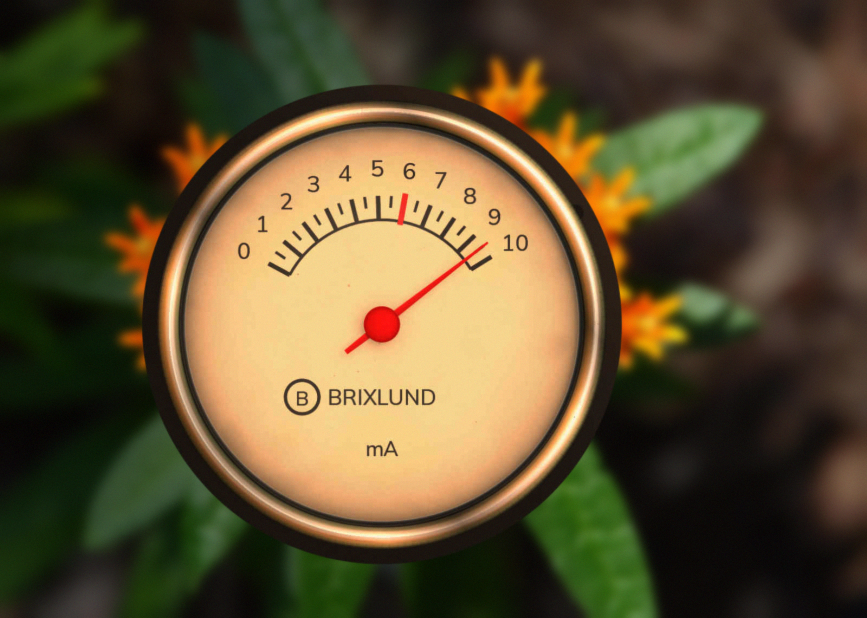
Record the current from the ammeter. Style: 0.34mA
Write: 9.5mA
